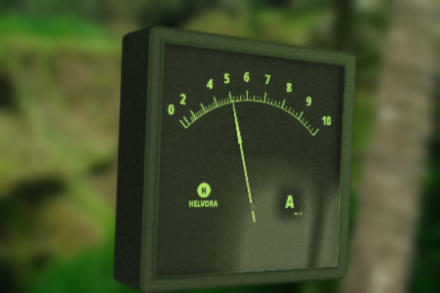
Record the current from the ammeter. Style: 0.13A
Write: 5A
